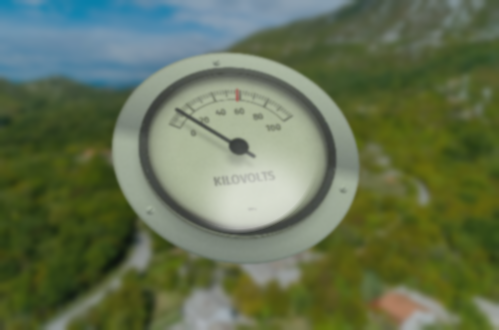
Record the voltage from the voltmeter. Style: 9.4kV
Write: 10kV
